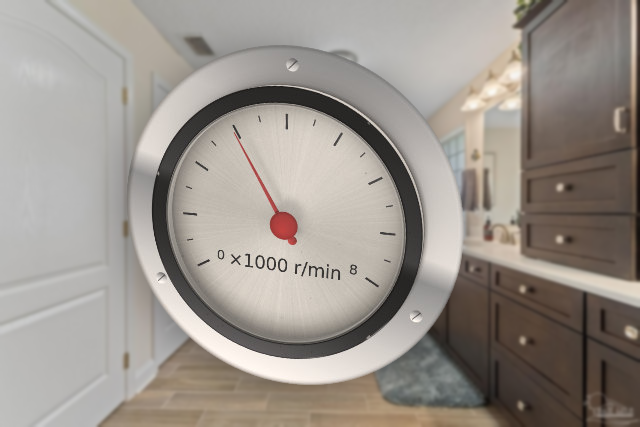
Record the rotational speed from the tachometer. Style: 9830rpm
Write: 3000rpm
